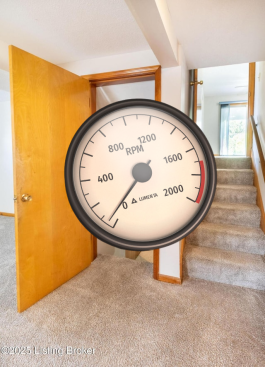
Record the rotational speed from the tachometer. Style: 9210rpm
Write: 50rpm
